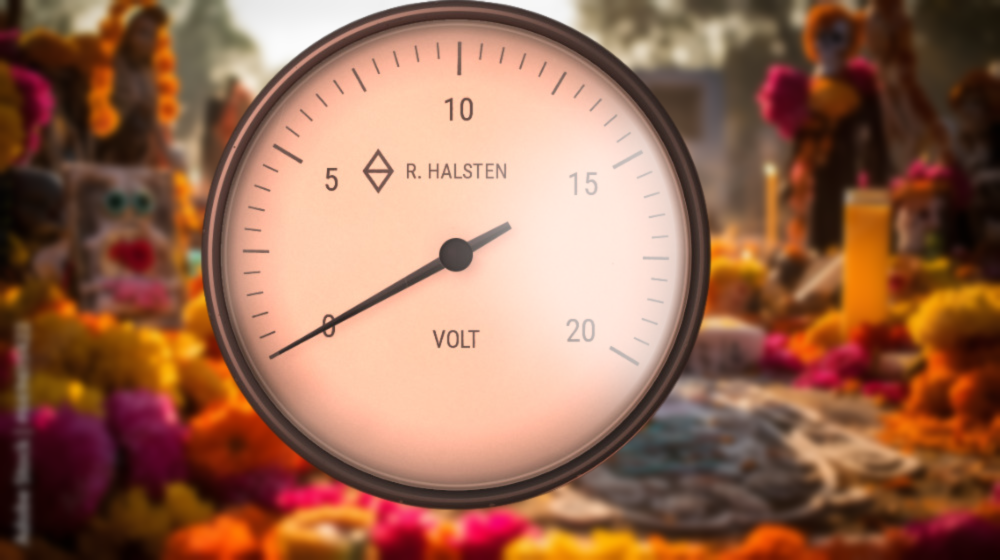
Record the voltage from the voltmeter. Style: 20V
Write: 0V
